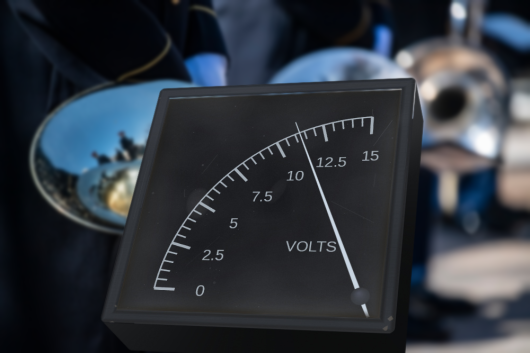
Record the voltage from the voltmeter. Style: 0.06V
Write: 11.25V
